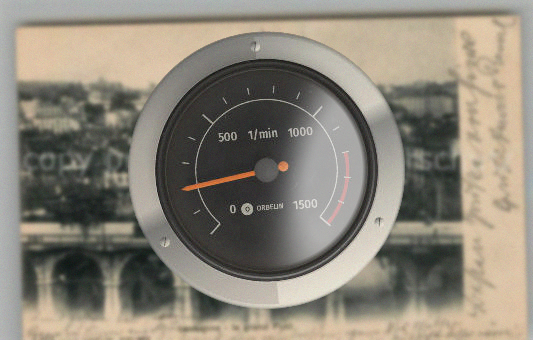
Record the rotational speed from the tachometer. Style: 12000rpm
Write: 200rpm
